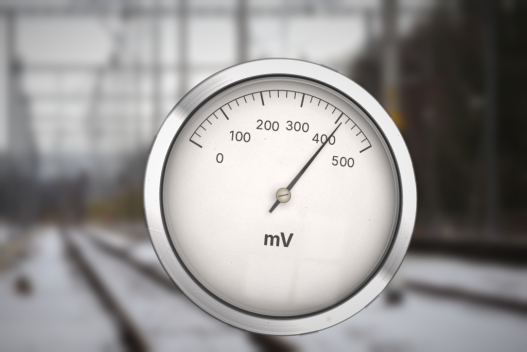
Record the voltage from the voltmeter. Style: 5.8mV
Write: 410mV
